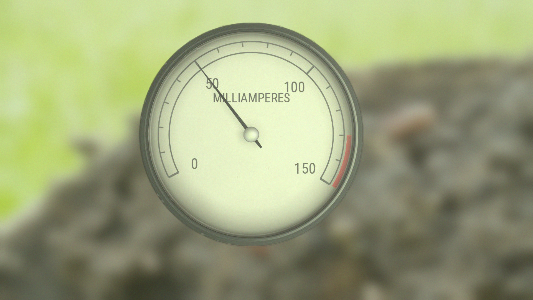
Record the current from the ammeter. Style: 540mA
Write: 50mA
